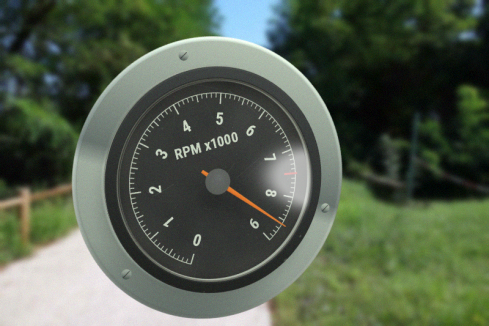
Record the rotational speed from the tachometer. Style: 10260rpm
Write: 8600rpm
